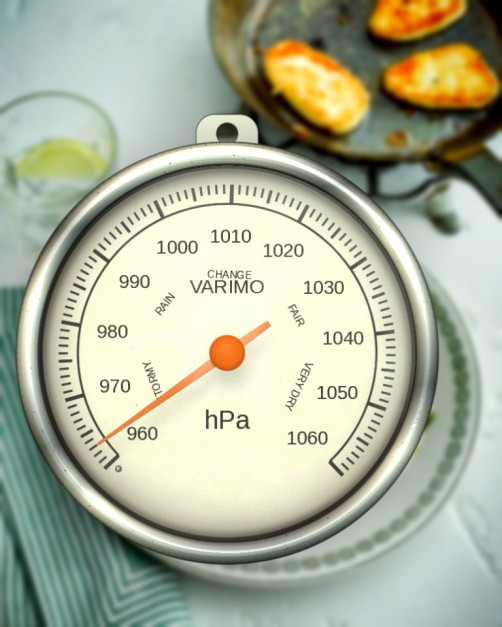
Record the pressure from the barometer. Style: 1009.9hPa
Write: 963hPa
